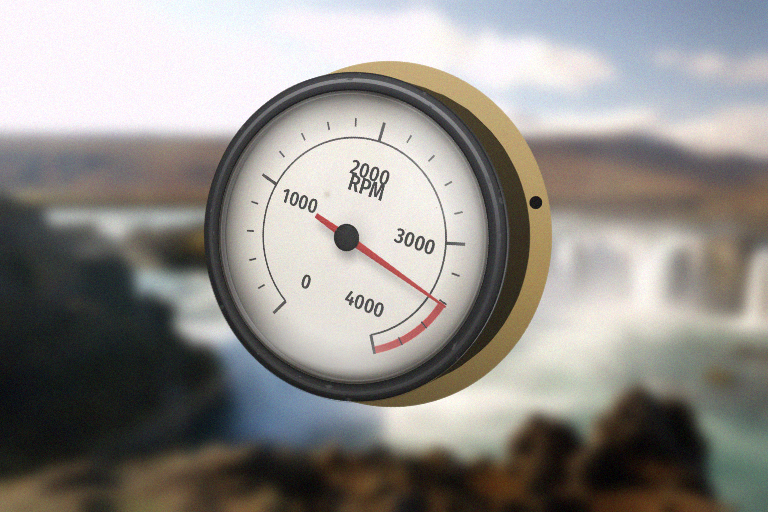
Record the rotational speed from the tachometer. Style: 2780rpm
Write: 3400rpm
